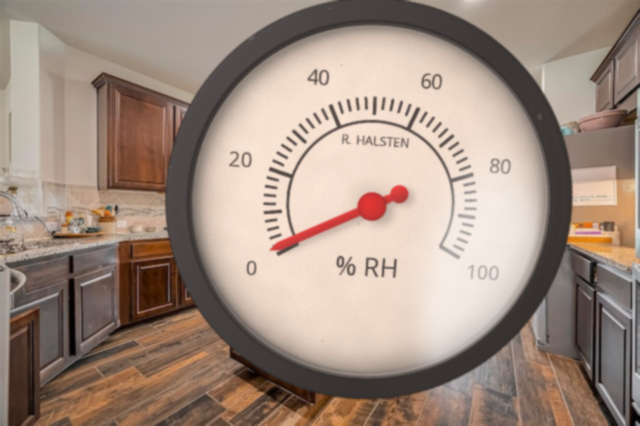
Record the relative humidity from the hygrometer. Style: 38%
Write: 2%
